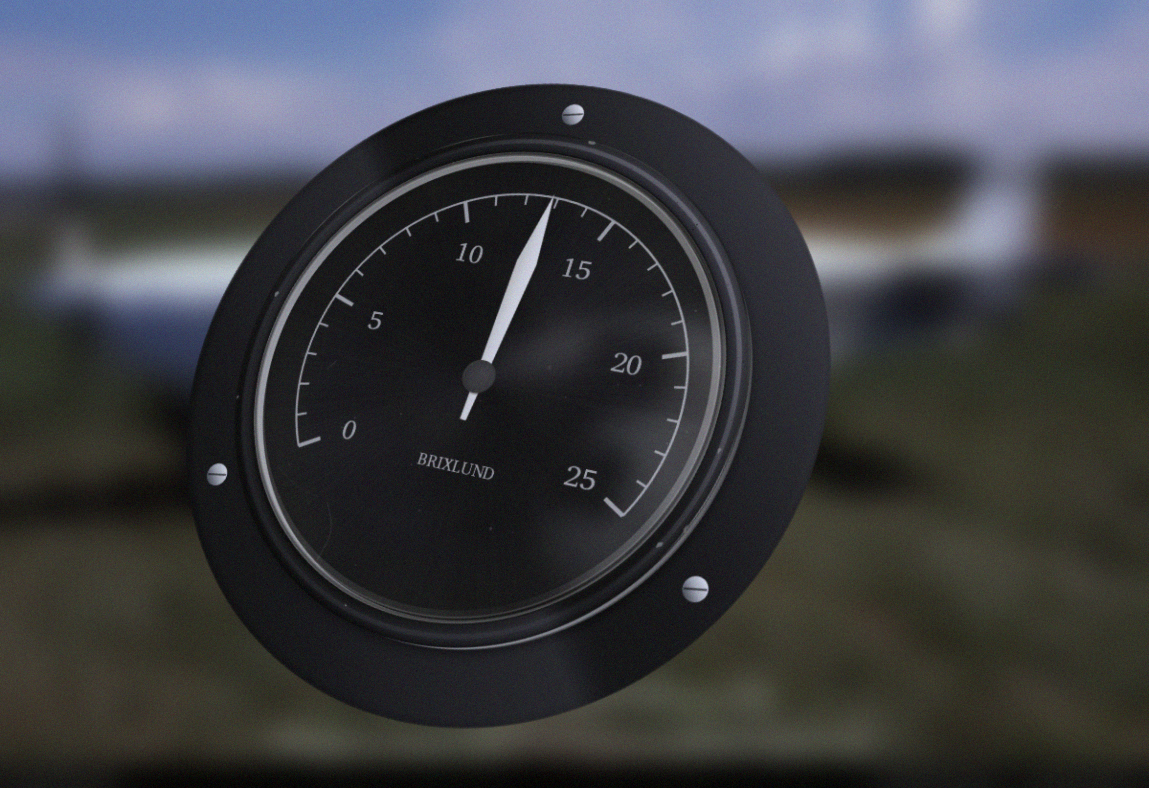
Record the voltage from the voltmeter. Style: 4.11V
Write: 13V
